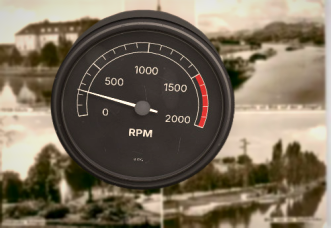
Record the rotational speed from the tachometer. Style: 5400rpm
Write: 250rpm
